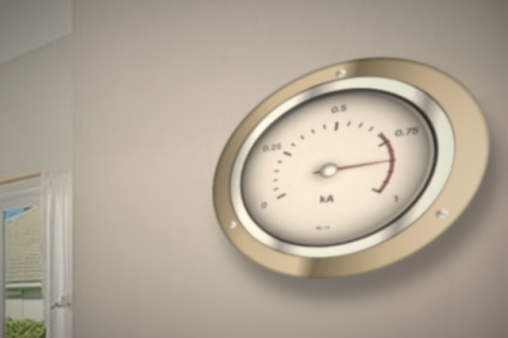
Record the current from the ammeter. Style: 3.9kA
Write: 0.85kA
